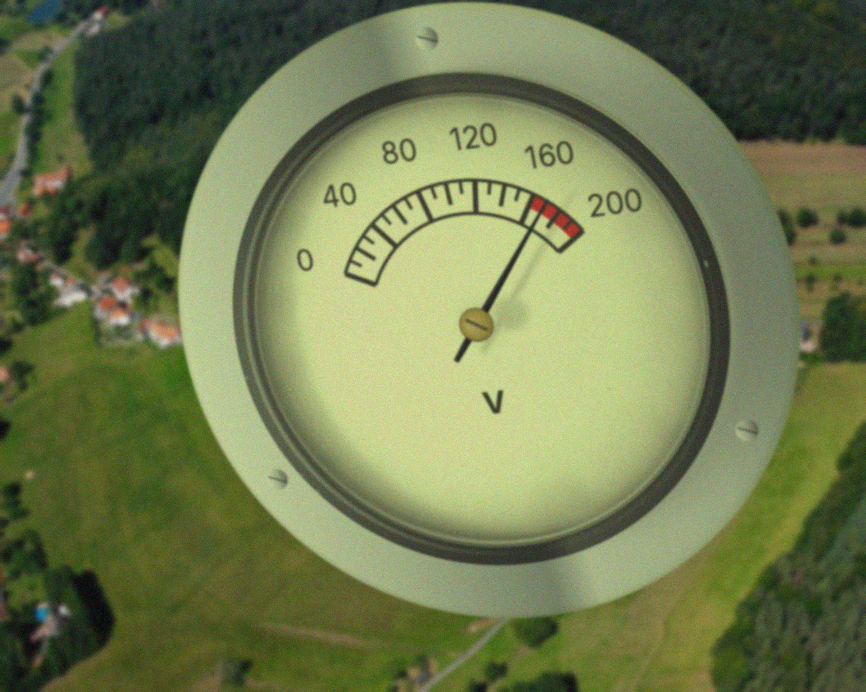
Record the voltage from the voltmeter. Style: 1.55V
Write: 170V
